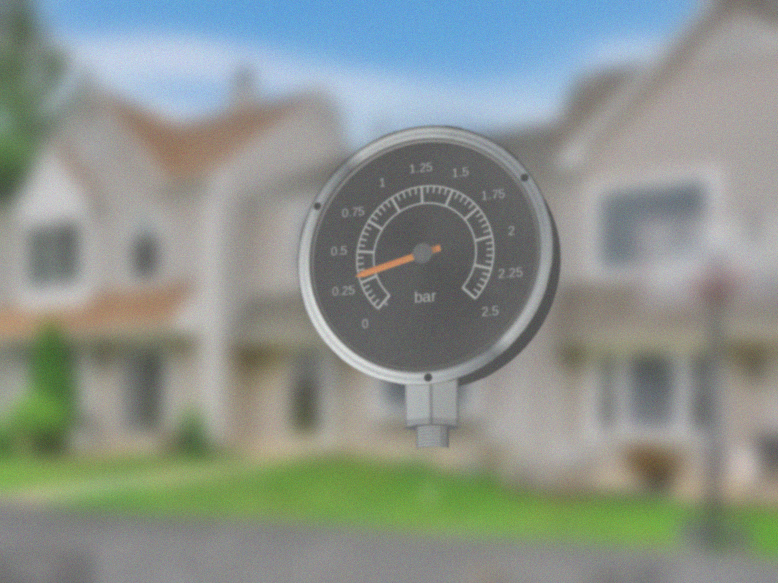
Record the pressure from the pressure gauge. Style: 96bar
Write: 0.3bar
